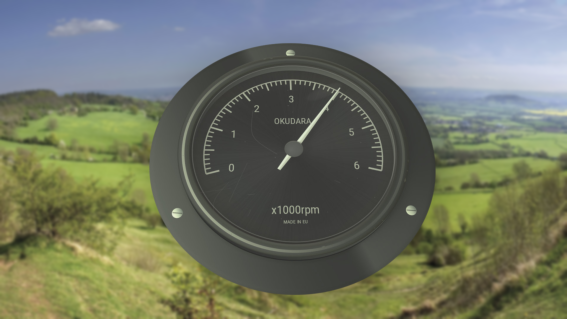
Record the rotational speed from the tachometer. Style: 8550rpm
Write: 4000rpm
